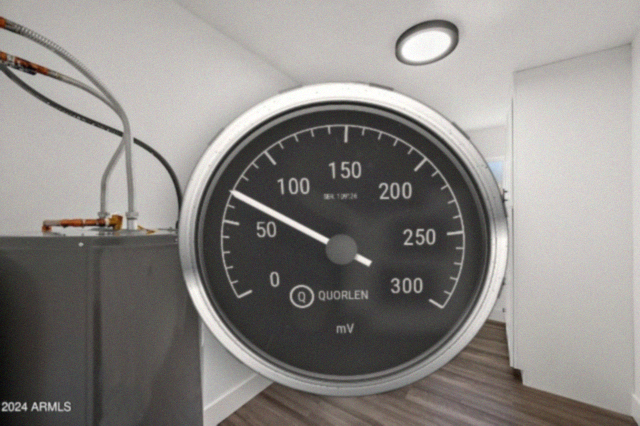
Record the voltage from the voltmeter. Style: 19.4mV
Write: 70mV
